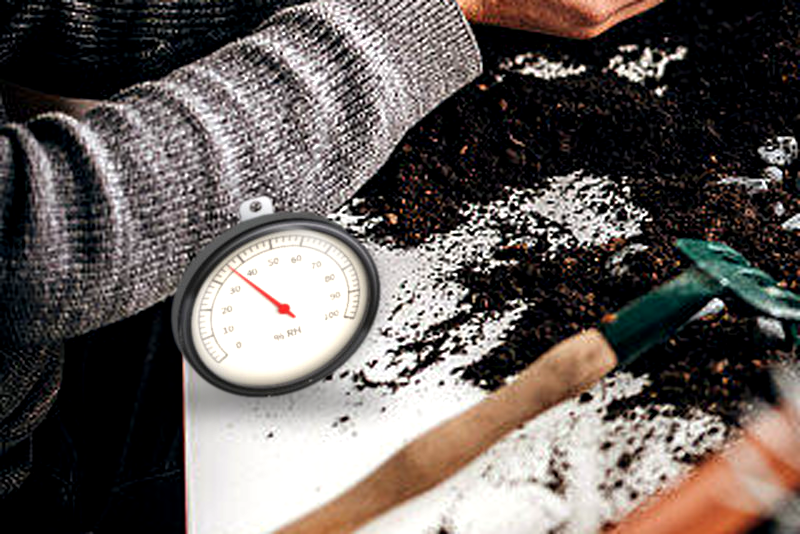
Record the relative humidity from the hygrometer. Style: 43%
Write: 36%
